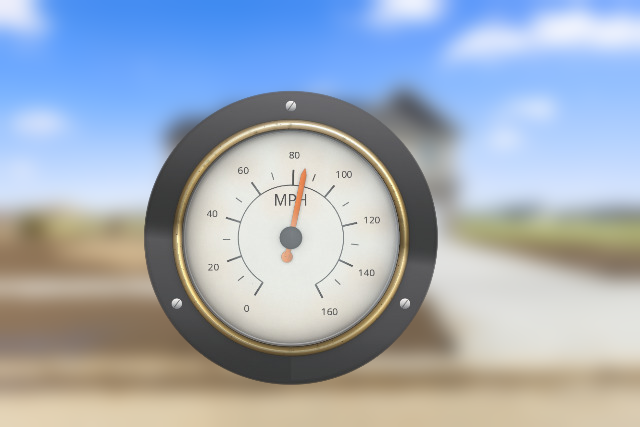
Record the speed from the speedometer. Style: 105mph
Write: 85mph
